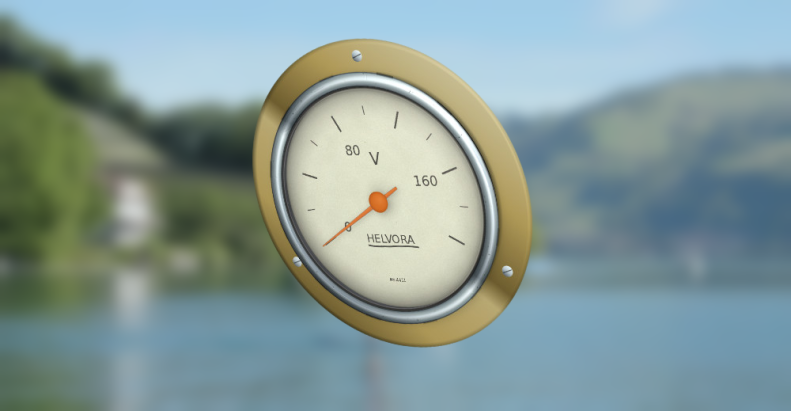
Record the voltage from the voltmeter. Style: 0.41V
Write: 0V
